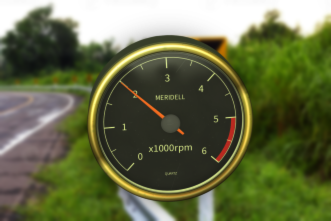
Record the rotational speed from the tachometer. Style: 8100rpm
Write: 2000rpm
